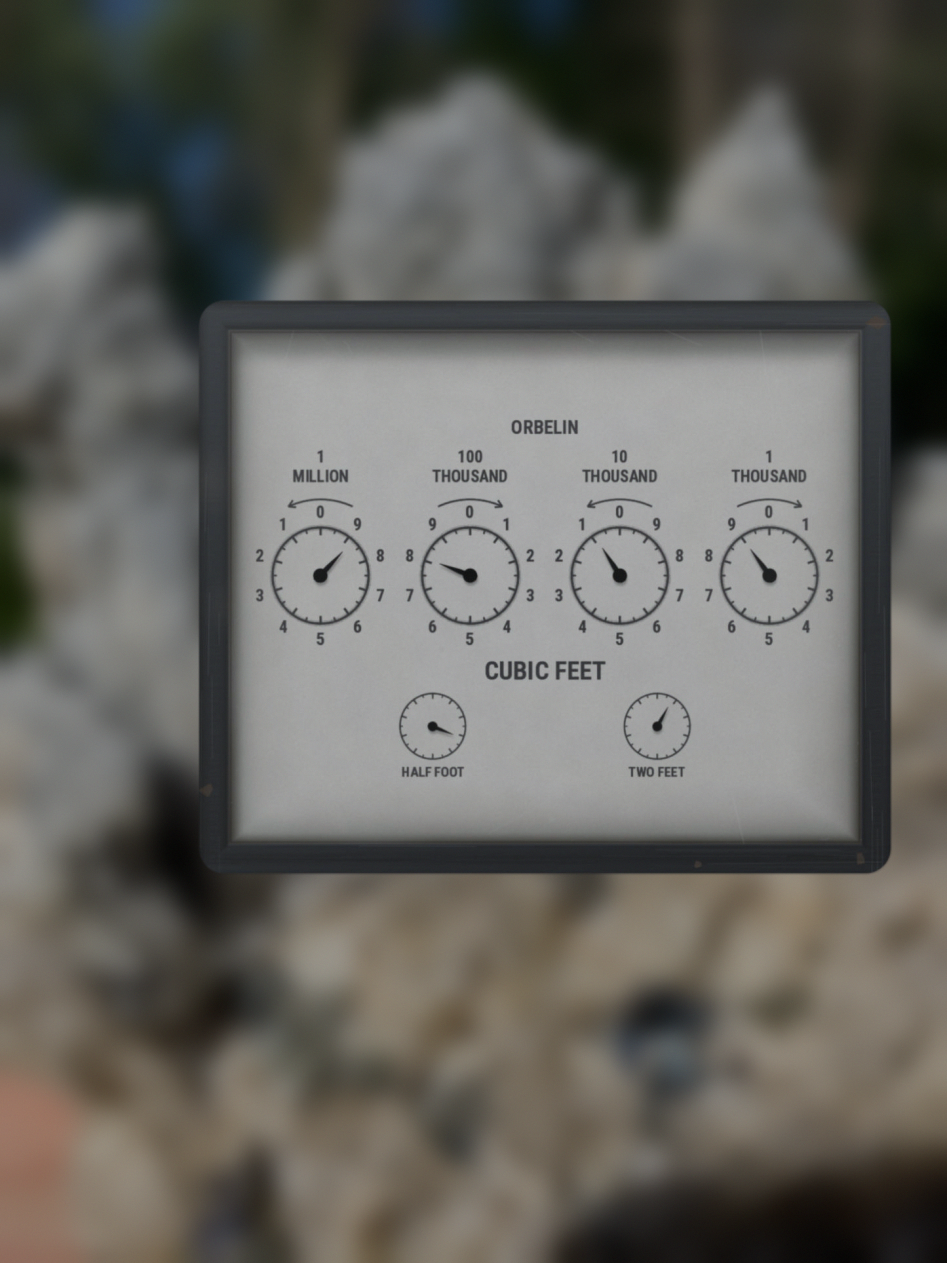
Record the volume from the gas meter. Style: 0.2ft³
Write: 880900ft³
